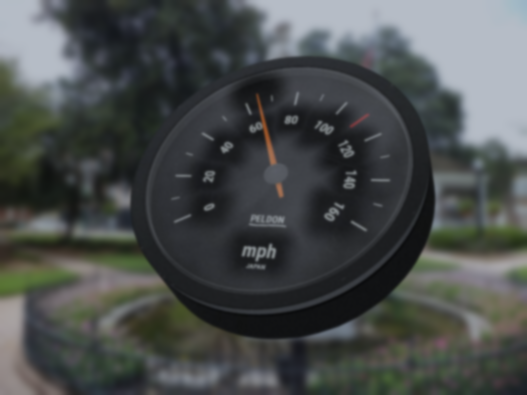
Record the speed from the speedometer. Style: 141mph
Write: 65mph
